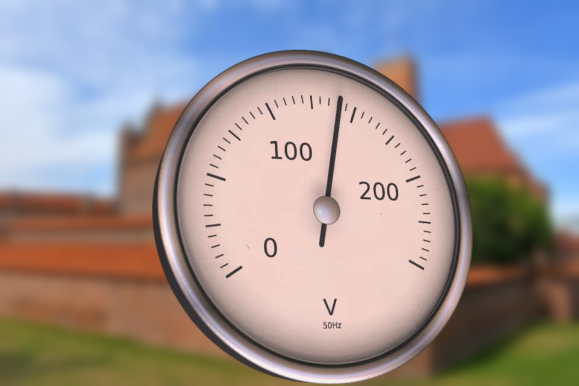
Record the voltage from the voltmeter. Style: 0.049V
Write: 140V
